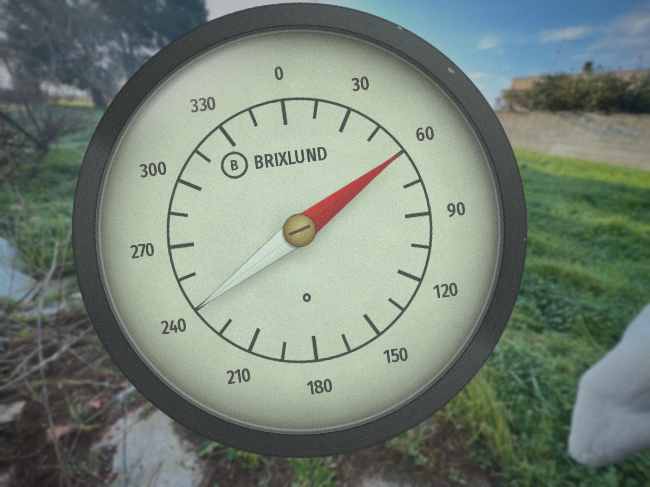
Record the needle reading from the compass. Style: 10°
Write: 60°
